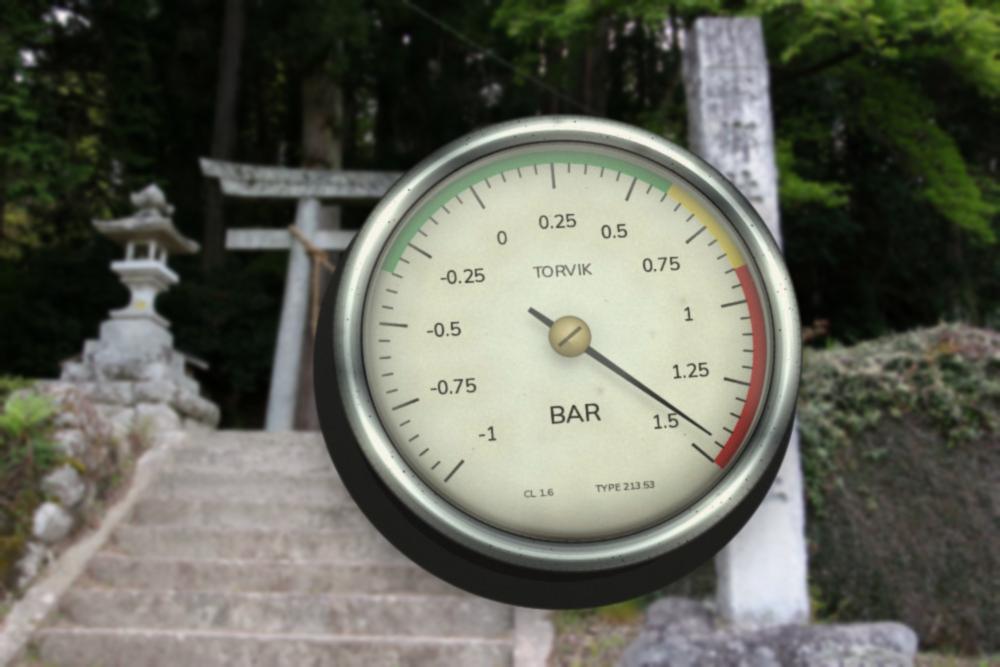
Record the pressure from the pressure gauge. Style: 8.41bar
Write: 1.45bar
